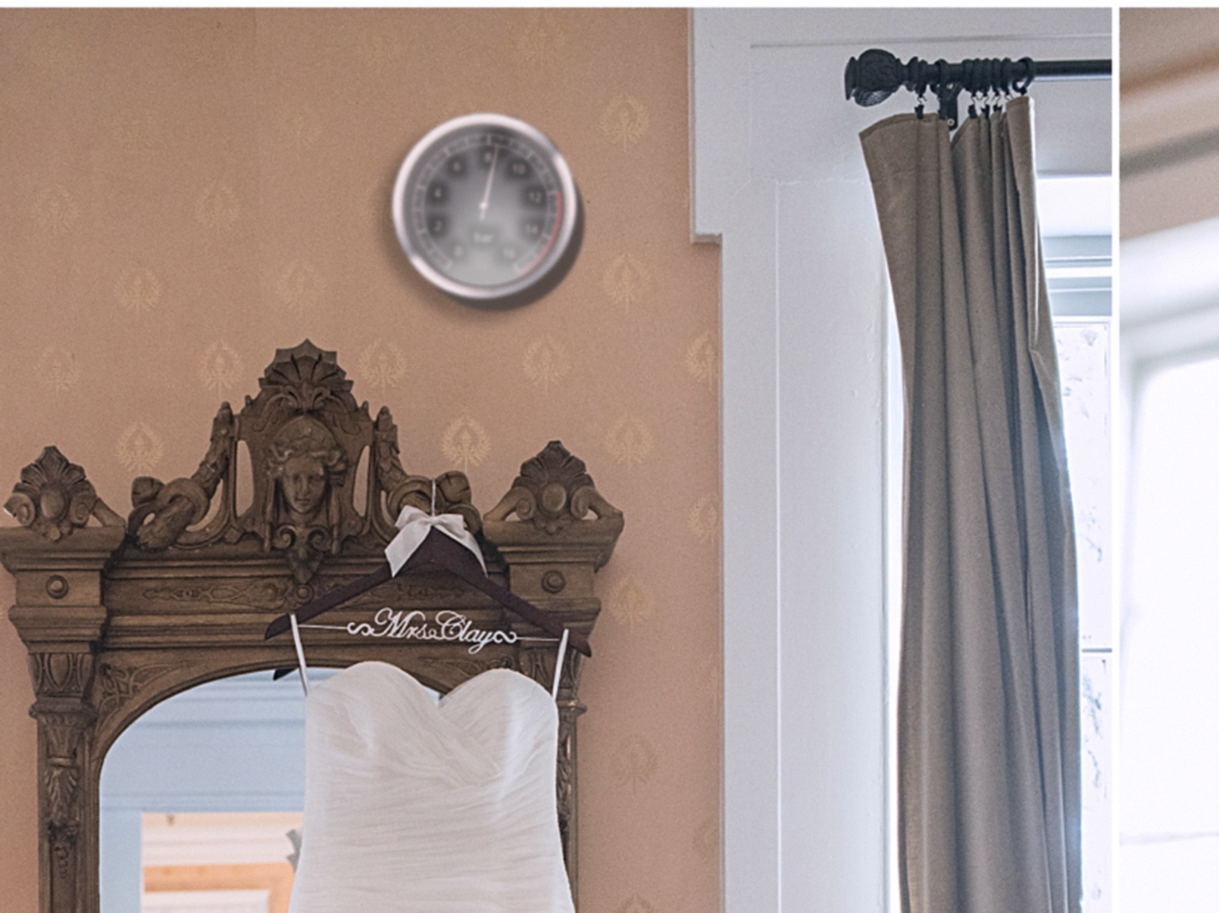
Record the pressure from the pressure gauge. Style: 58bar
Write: 8.5bar
